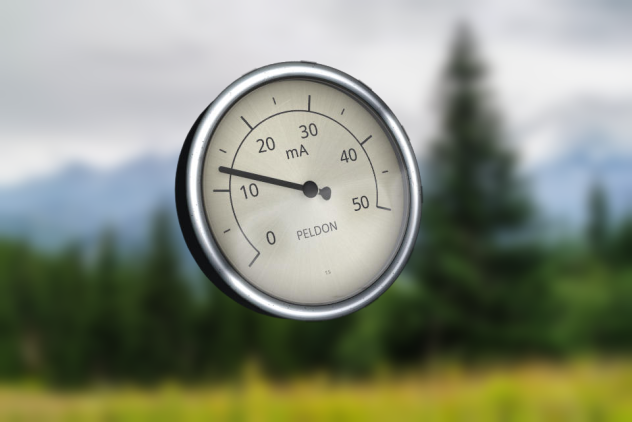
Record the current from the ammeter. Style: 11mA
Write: 12.5mA
